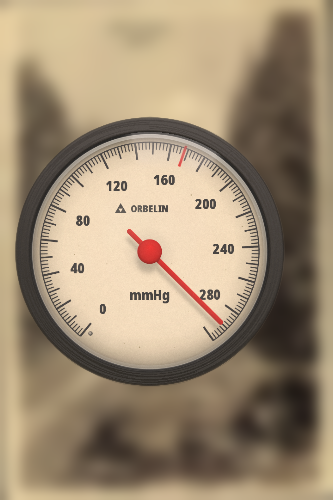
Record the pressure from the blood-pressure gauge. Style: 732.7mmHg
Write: 290mmHg
